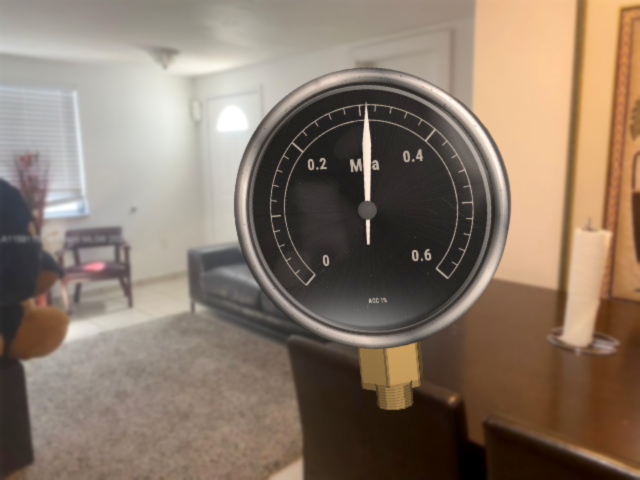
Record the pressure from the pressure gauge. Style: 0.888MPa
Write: 0.31MPa
